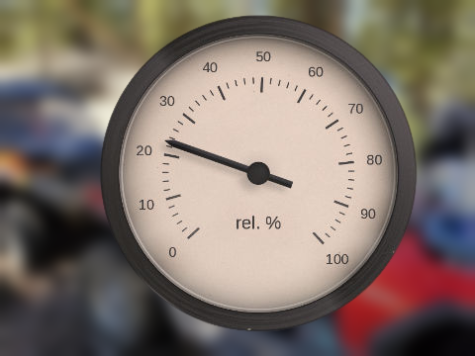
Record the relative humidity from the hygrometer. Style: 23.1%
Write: 23%
